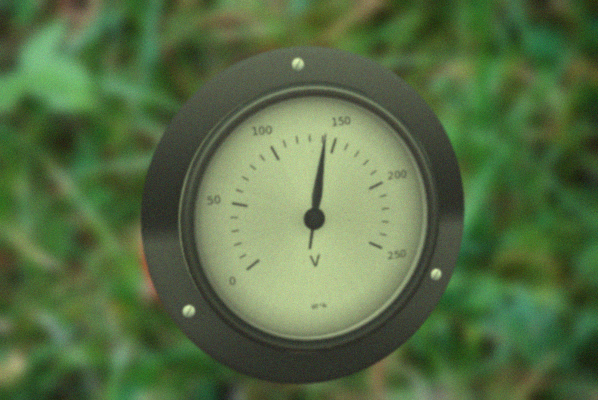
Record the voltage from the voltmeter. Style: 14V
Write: 140V
